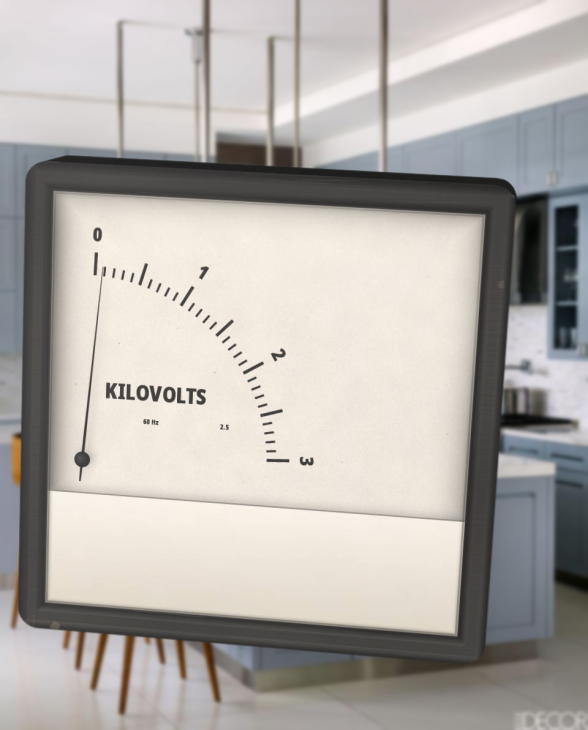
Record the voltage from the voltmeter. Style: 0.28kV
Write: 0.1kV
